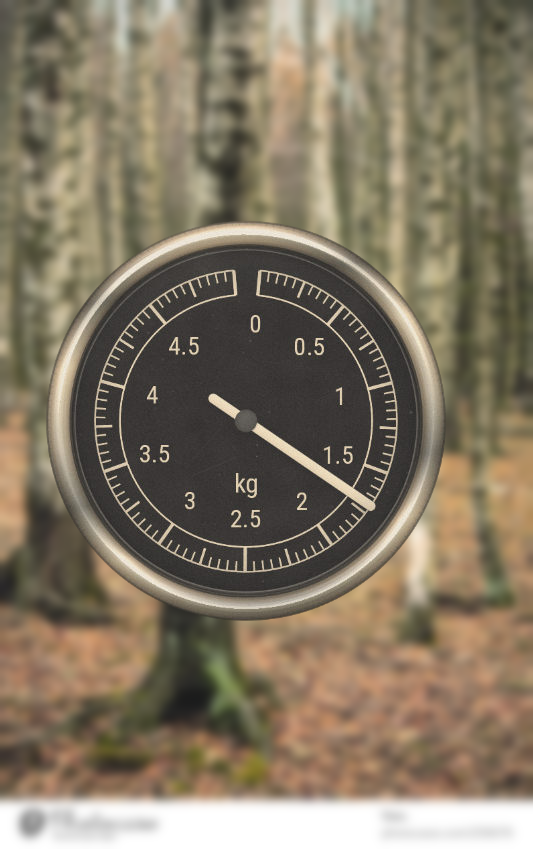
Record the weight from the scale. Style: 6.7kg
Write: 1.7kg
